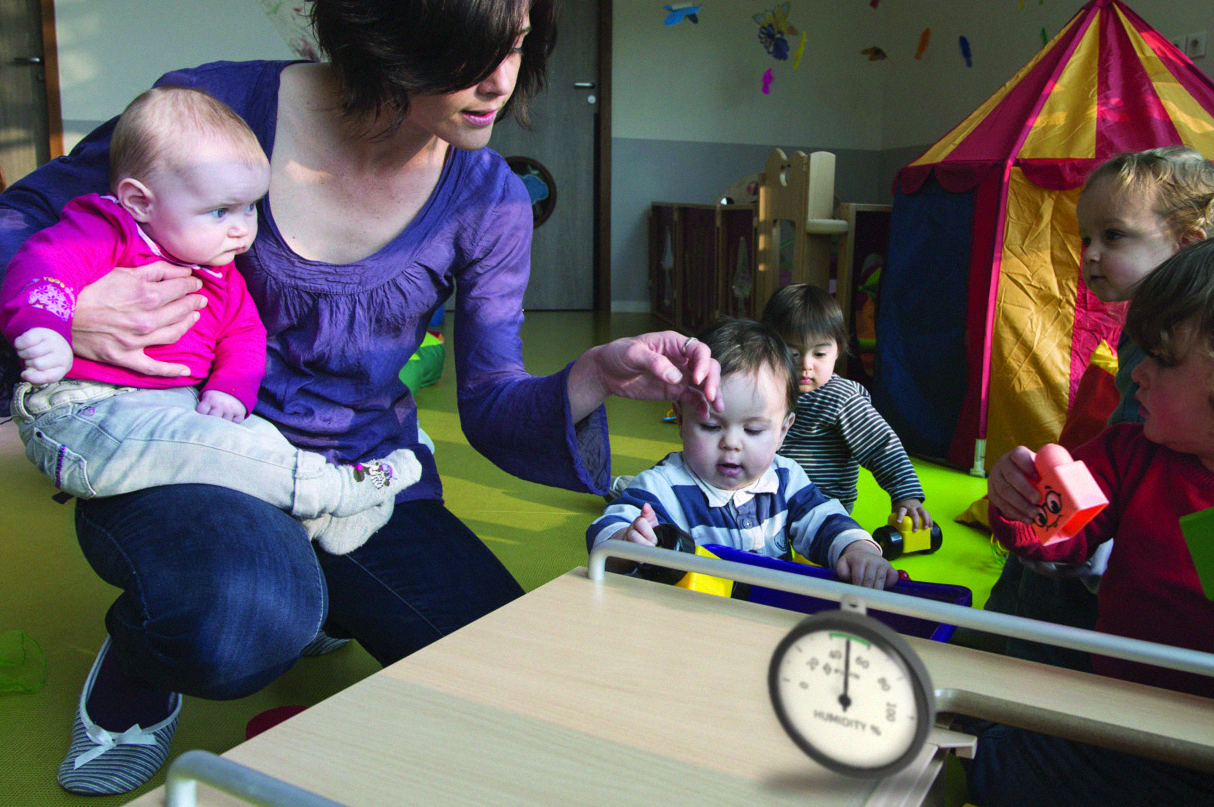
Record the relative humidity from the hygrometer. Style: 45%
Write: 50%
